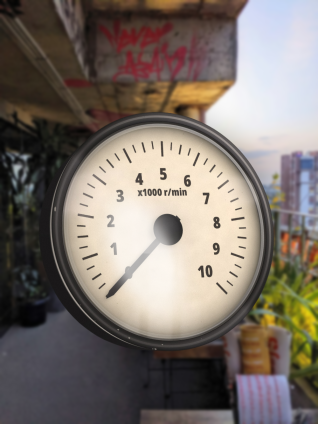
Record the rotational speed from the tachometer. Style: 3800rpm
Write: 0rpm
